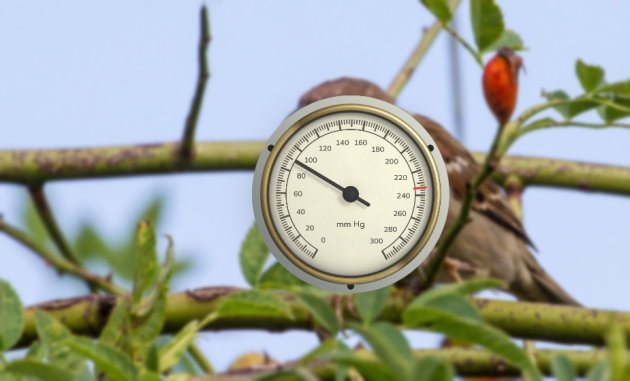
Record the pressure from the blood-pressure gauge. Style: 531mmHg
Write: 90mmHg
